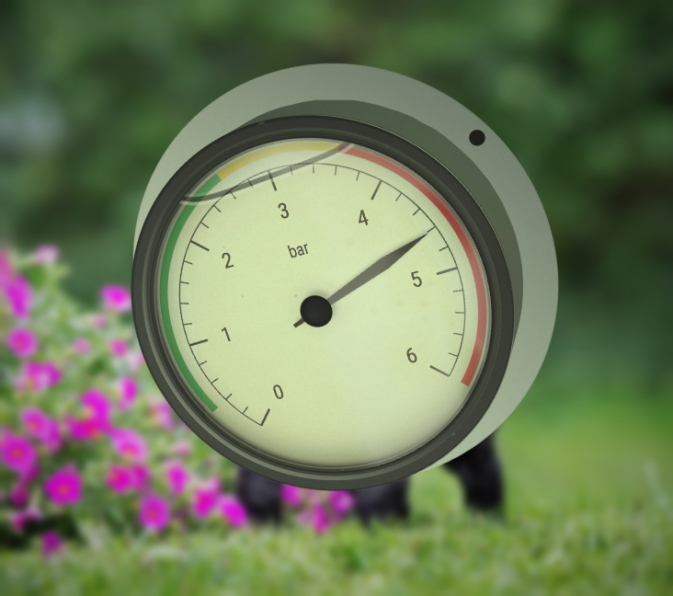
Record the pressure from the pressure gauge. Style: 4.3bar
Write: 4.6bar
